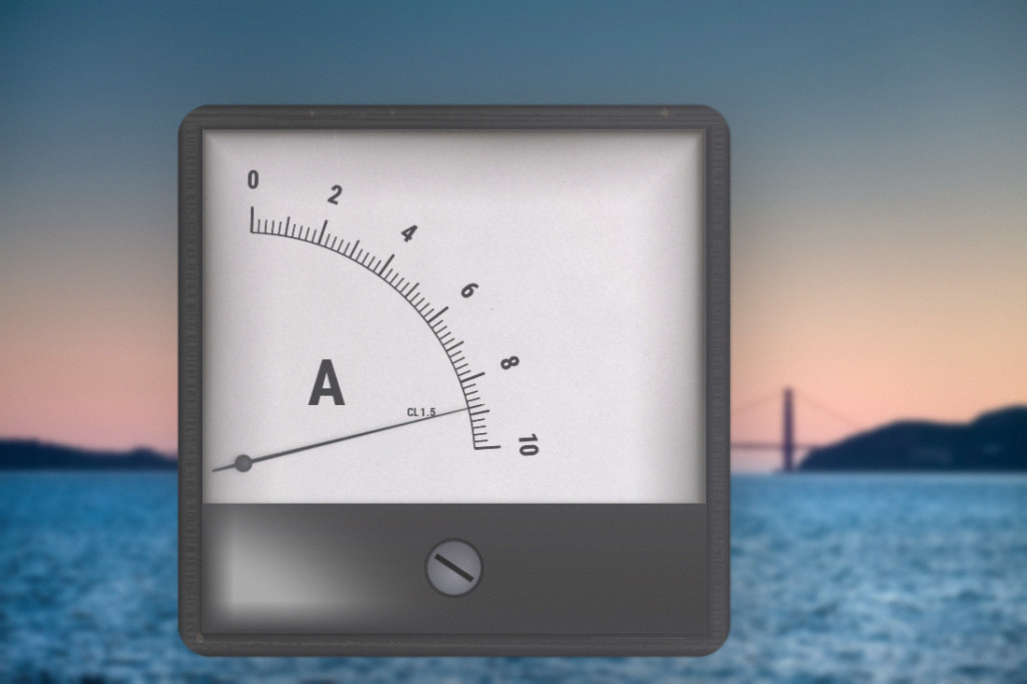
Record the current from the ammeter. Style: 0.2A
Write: 8.8A
